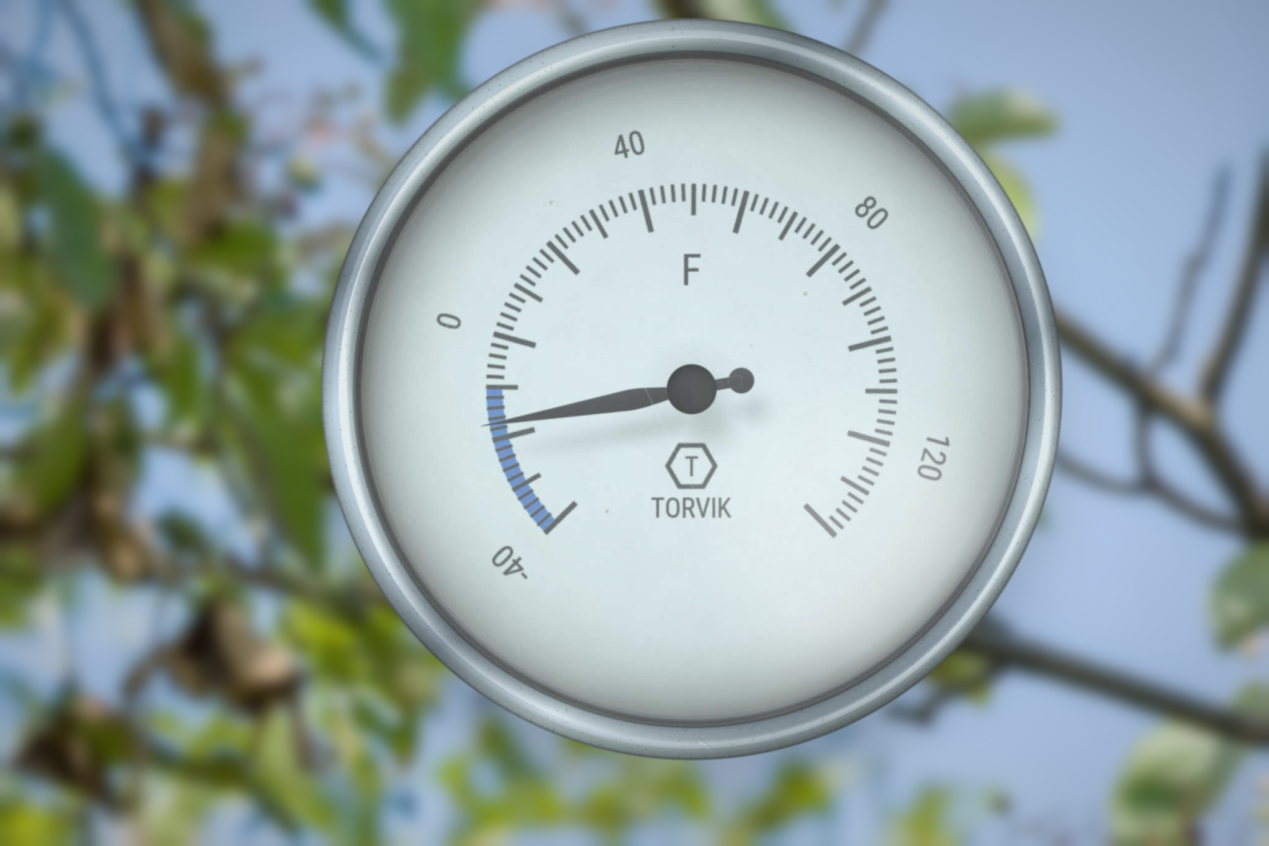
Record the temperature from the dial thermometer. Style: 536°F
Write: -17°F
